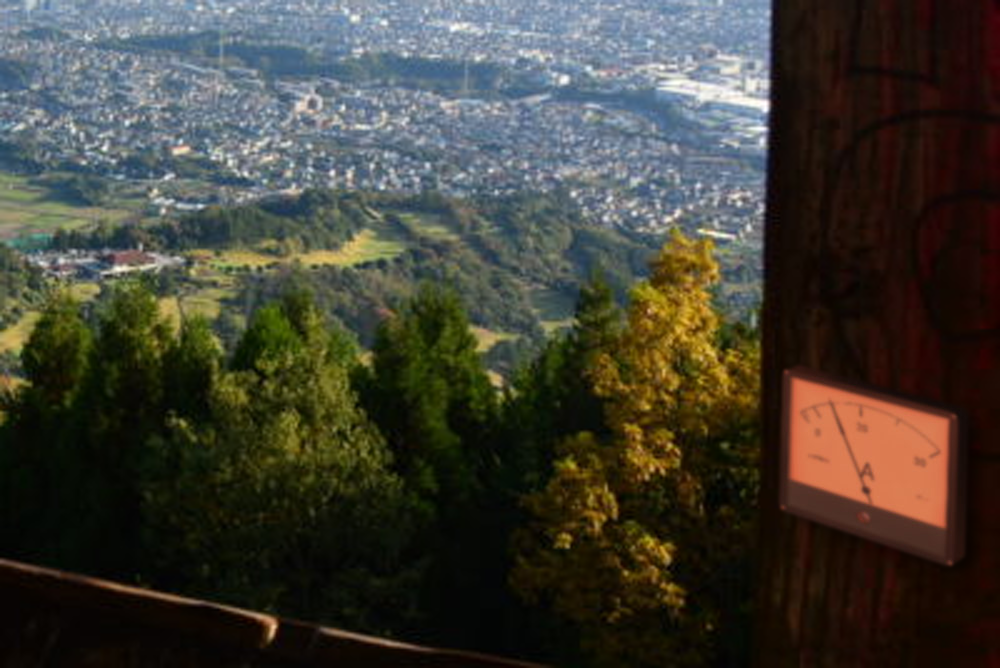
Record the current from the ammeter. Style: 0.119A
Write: 15A
